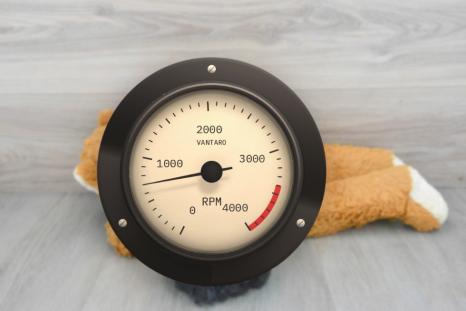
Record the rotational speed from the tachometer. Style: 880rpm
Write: 700rpm
